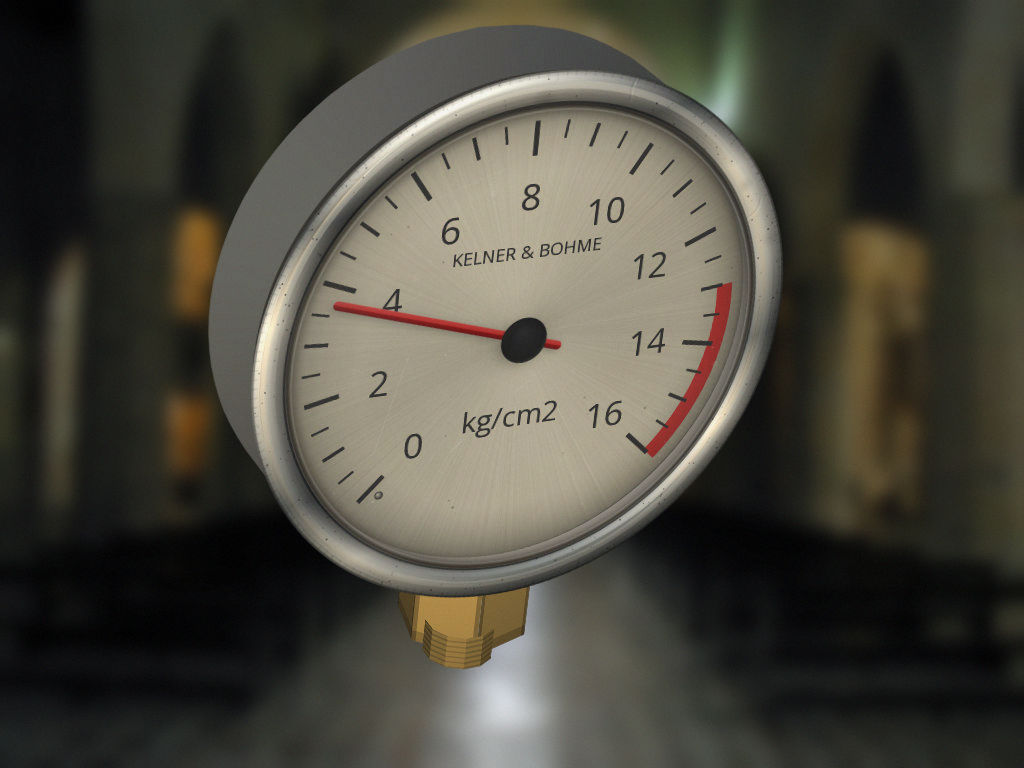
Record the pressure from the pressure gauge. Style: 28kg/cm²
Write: 3.75kg/cm²
